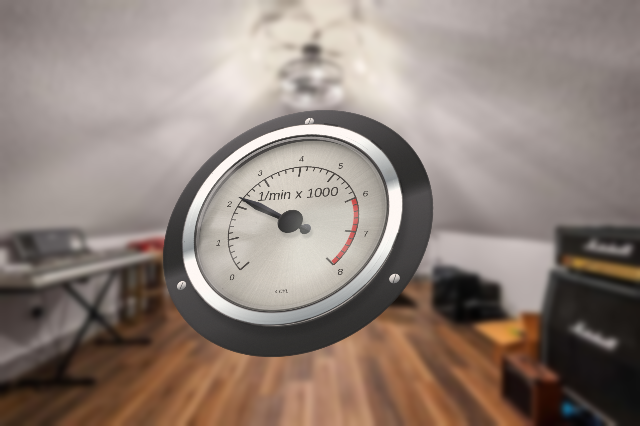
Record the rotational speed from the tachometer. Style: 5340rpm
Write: 2200rpm
